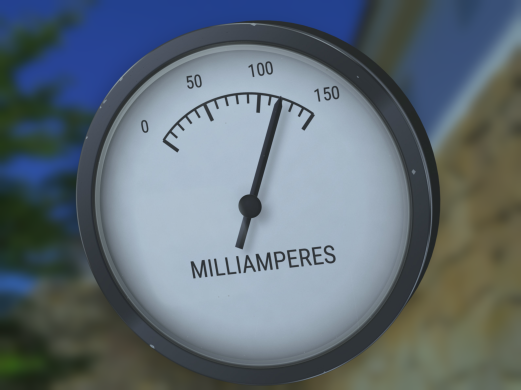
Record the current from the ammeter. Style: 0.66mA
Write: 120mA
